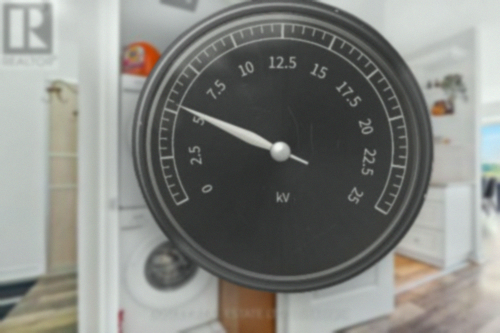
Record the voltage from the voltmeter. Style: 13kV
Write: 5.5kV
